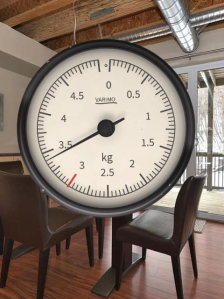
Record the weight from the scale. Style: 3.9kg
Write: 3.4kg
